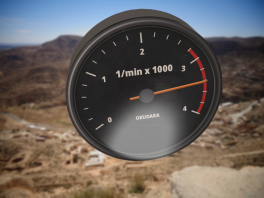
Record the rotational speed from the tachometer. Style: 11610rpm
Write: 3400rpm
